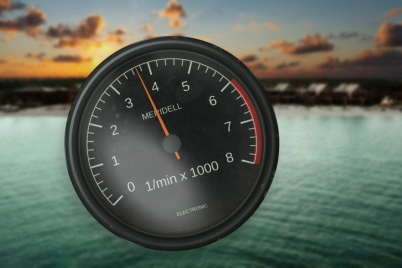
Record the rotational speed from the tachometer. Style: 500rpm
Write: 3700rpm
